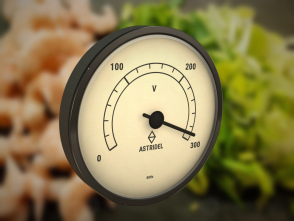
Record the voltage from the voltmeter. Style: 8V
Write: 290V
